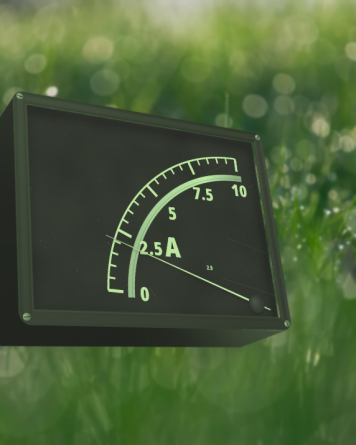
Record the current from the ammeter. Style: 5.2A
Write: 2A
